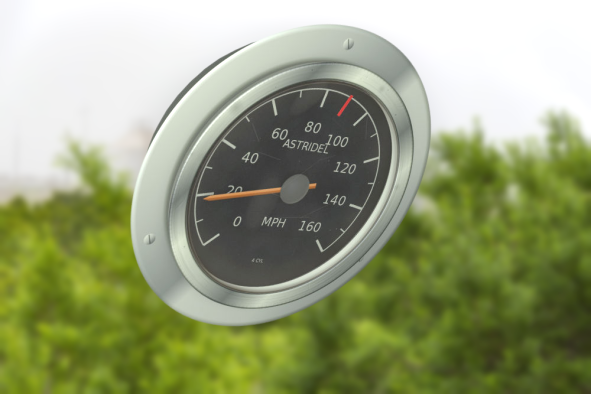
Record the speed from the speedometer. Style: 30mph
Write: 20mph
